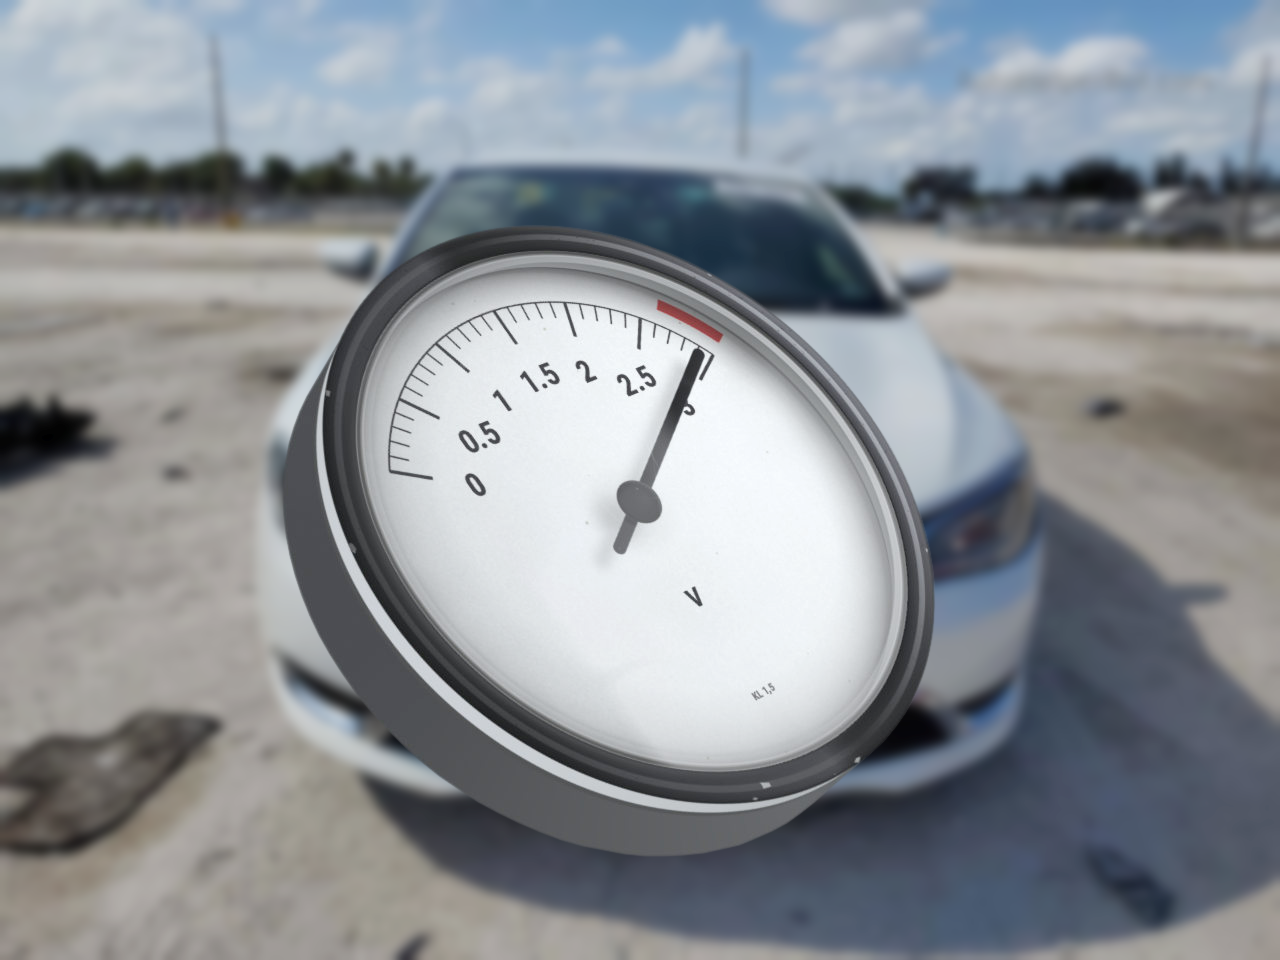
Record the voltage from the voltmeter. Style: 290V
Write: 2.9V
